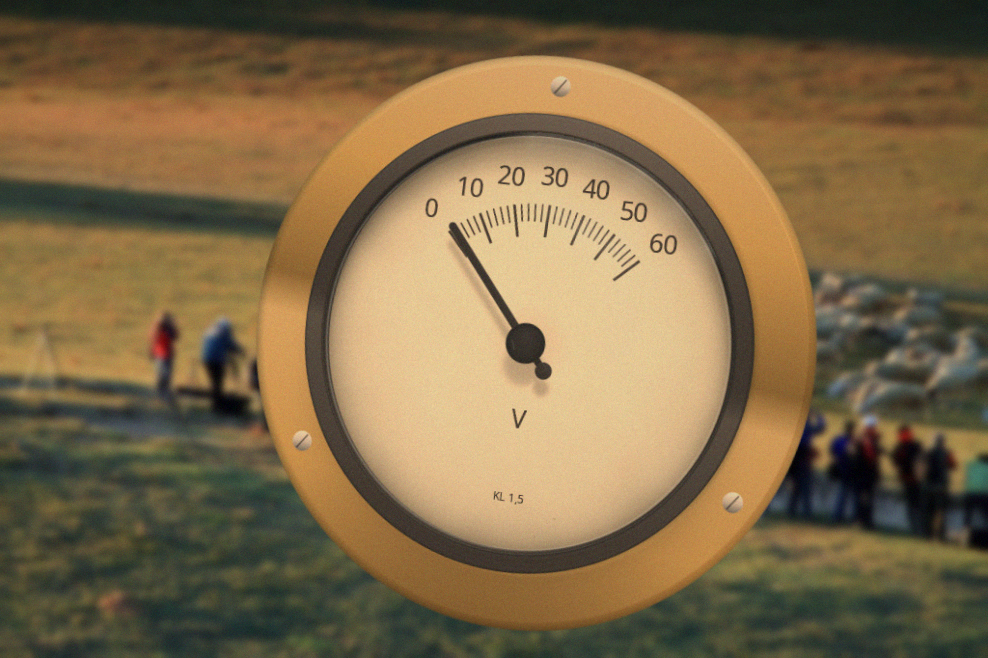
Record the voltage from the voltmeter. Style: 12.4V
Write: 2V
